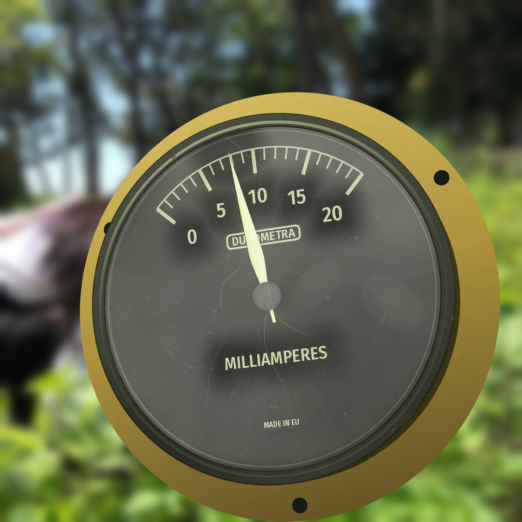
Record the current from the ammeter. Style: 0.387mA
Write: 8mA
